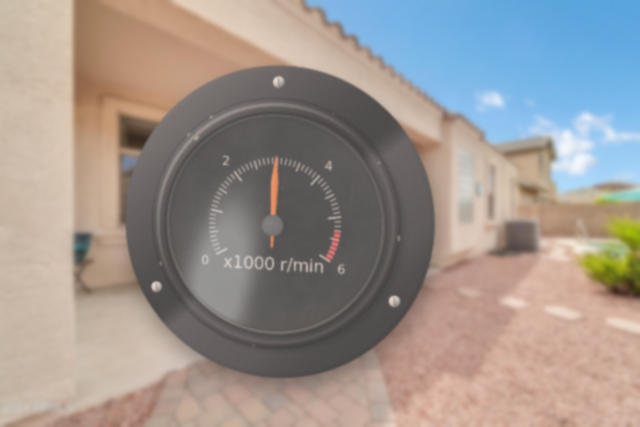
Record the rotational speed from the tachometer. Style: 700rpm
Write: 3000rpm
